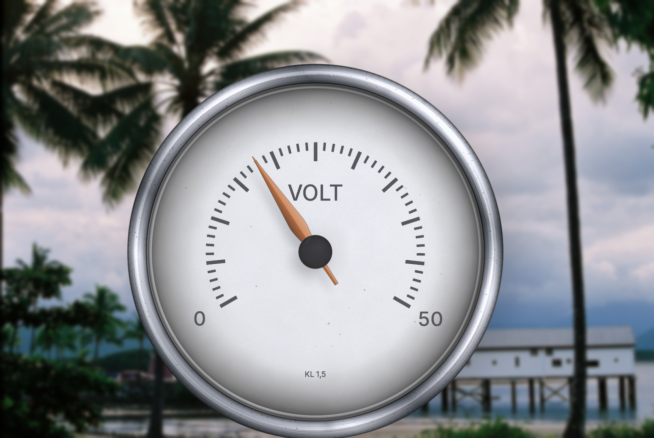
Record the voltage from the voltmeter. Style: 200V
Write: 18V
